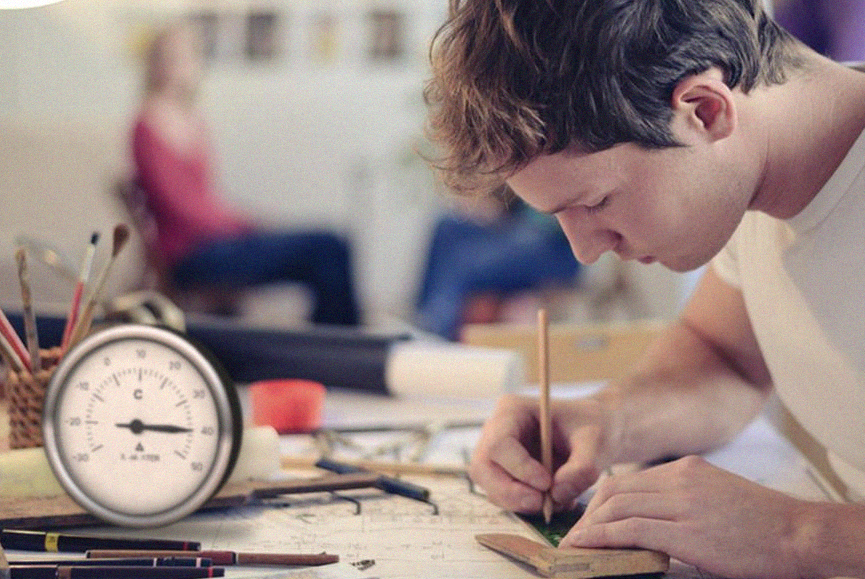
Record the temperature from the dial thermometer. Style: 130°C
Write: 40°C
